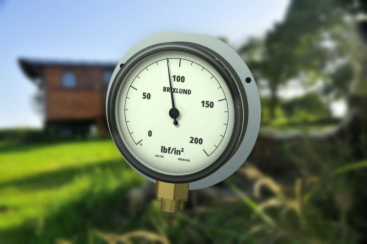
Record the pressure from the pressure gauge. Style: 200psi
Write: 90psi
